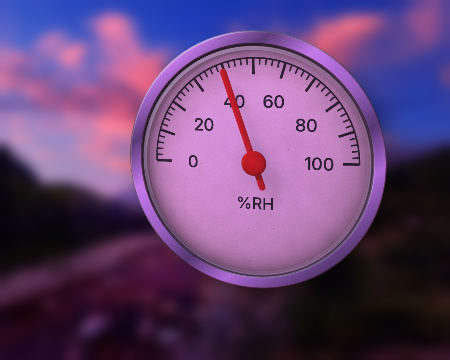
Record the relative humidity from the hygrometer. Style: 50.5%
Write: 40%
